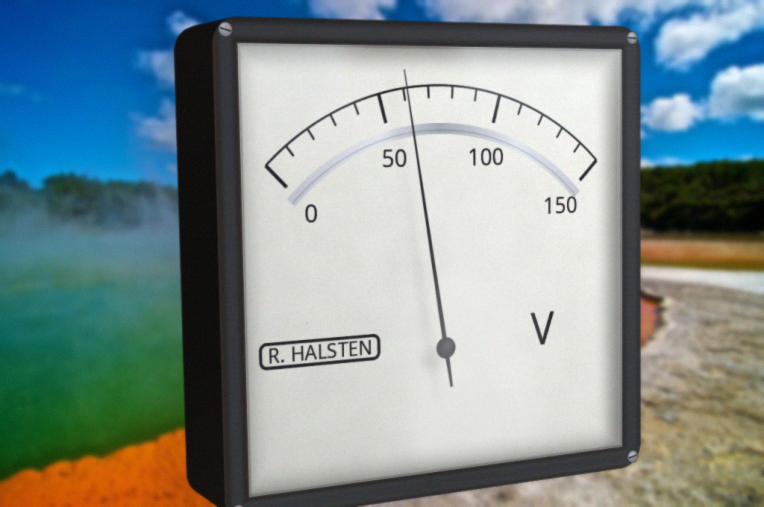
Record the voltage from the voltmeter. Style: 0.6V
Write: 60V
